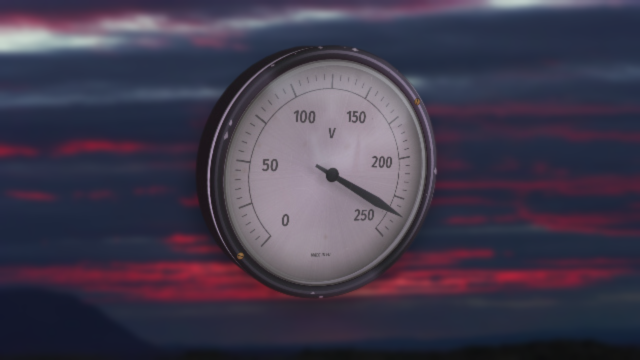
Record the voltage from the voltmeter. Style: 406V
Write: 235V
